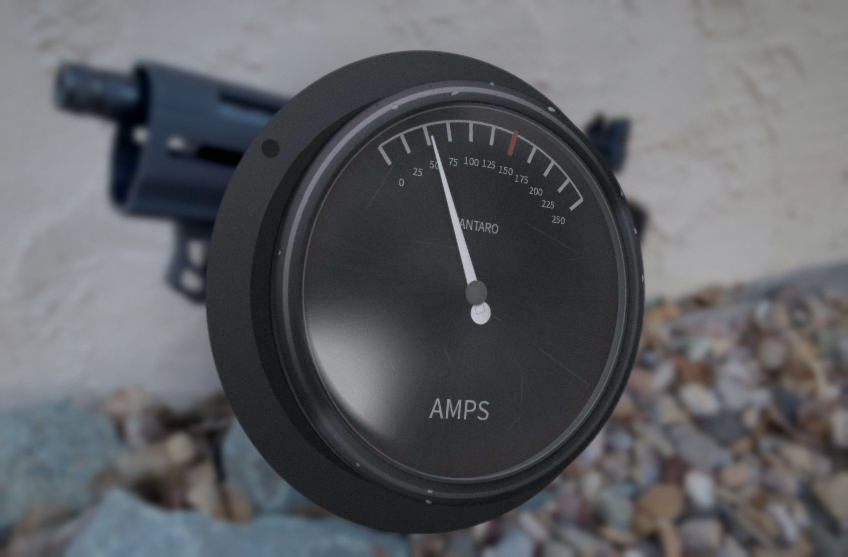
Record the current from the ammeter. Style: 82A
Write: 50A
